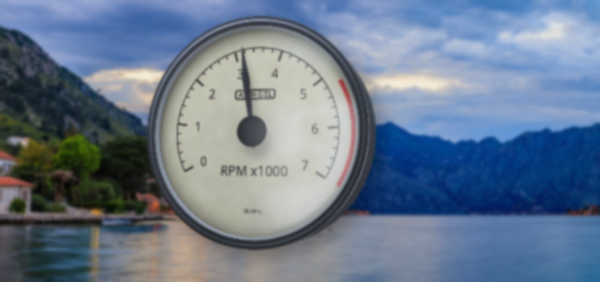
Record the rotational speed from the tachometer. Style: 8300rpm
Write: 3200rpm
